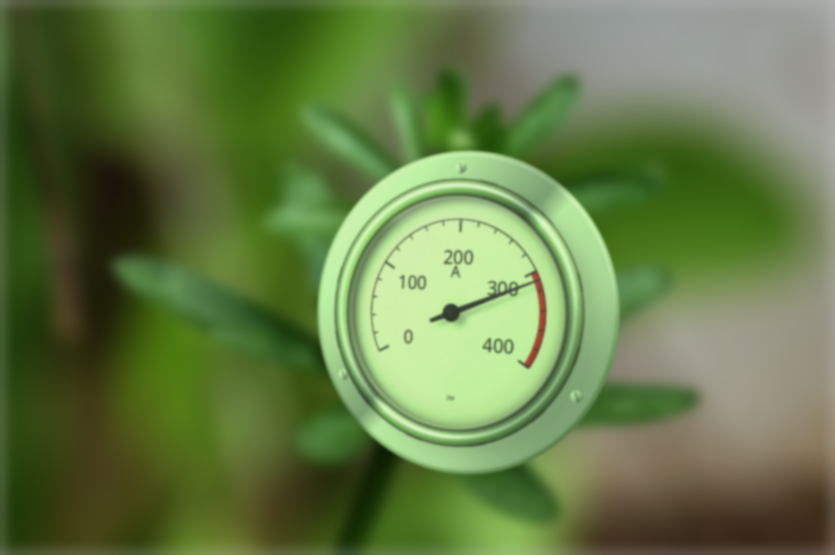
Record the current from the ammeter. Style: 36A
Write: 310A
